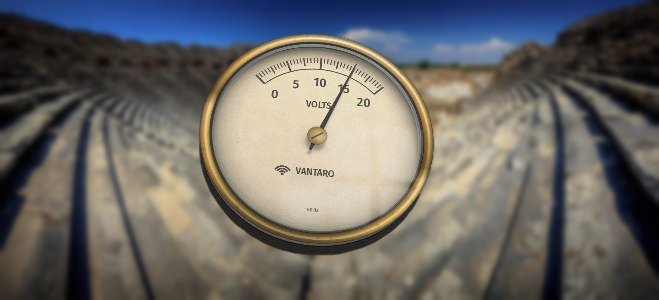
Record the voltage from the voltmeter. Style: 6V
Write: 15V
